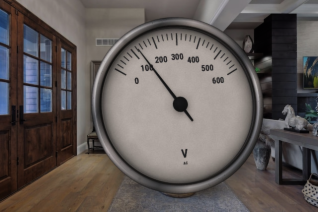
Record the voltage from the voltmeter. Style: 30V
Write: 120V
